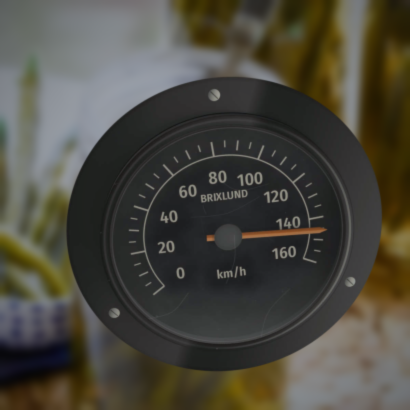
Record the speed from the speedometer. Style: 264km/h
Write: 145km/h
